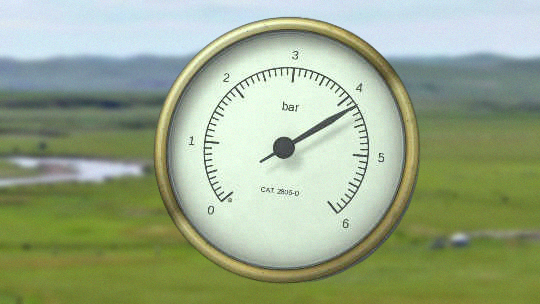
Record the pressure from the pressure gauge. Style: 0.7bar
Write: 4.2bar
